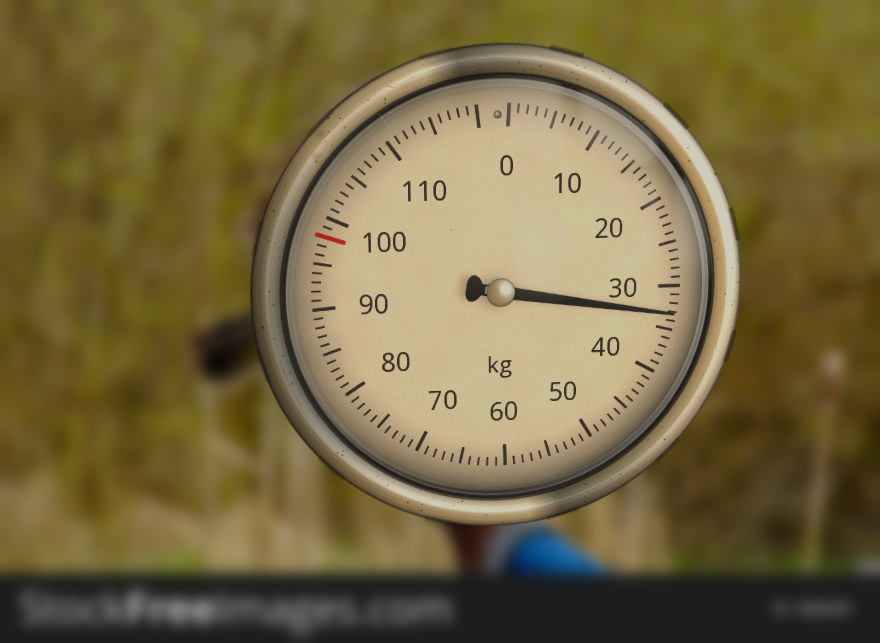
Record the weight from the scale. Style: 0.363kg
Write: 33kg
